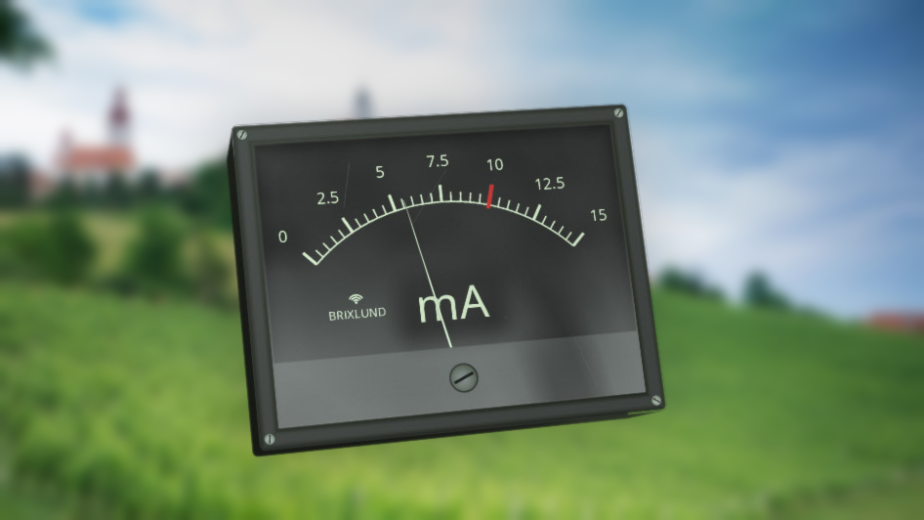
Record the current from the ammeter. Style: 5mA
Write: 5.5mA
